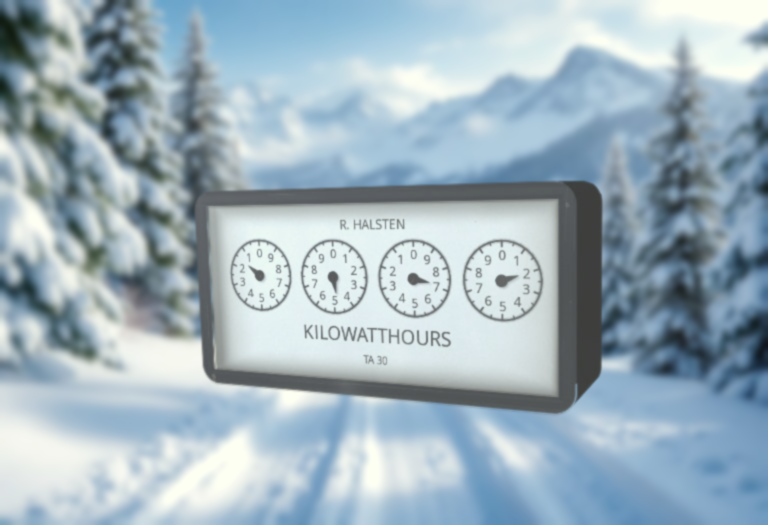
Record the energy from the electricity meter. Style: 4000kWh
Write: 1472kWh
